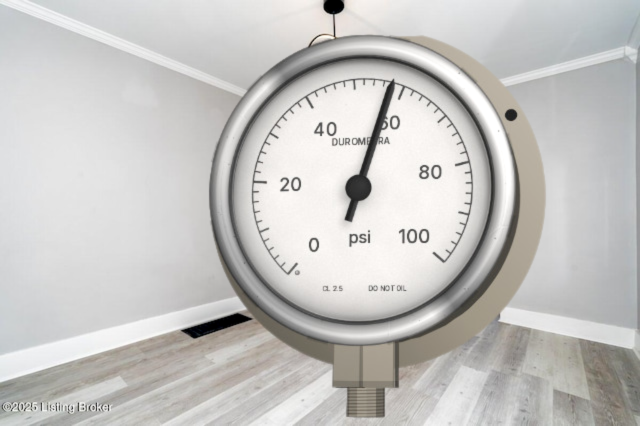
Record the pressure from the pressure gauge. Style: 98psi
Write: 58psi
